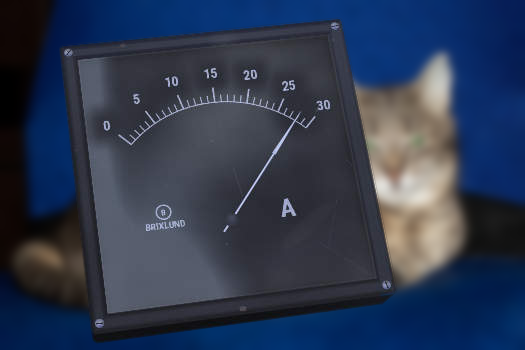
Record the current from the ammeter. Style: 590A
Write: 28A
